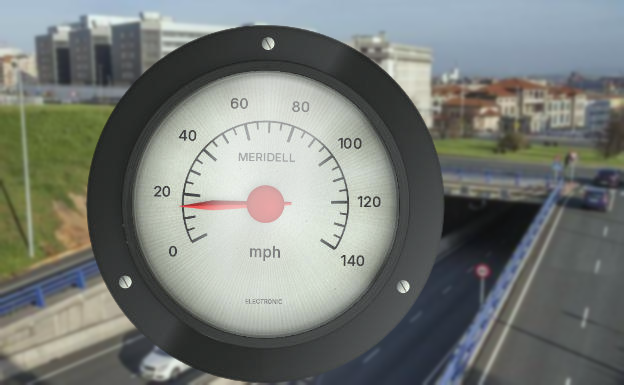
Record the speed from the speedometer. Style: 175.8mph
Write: 15mph
